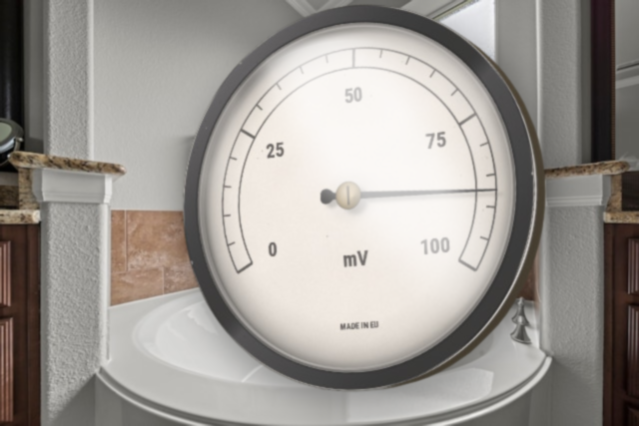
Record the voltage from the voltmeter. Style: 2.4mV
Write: 87.5mV
